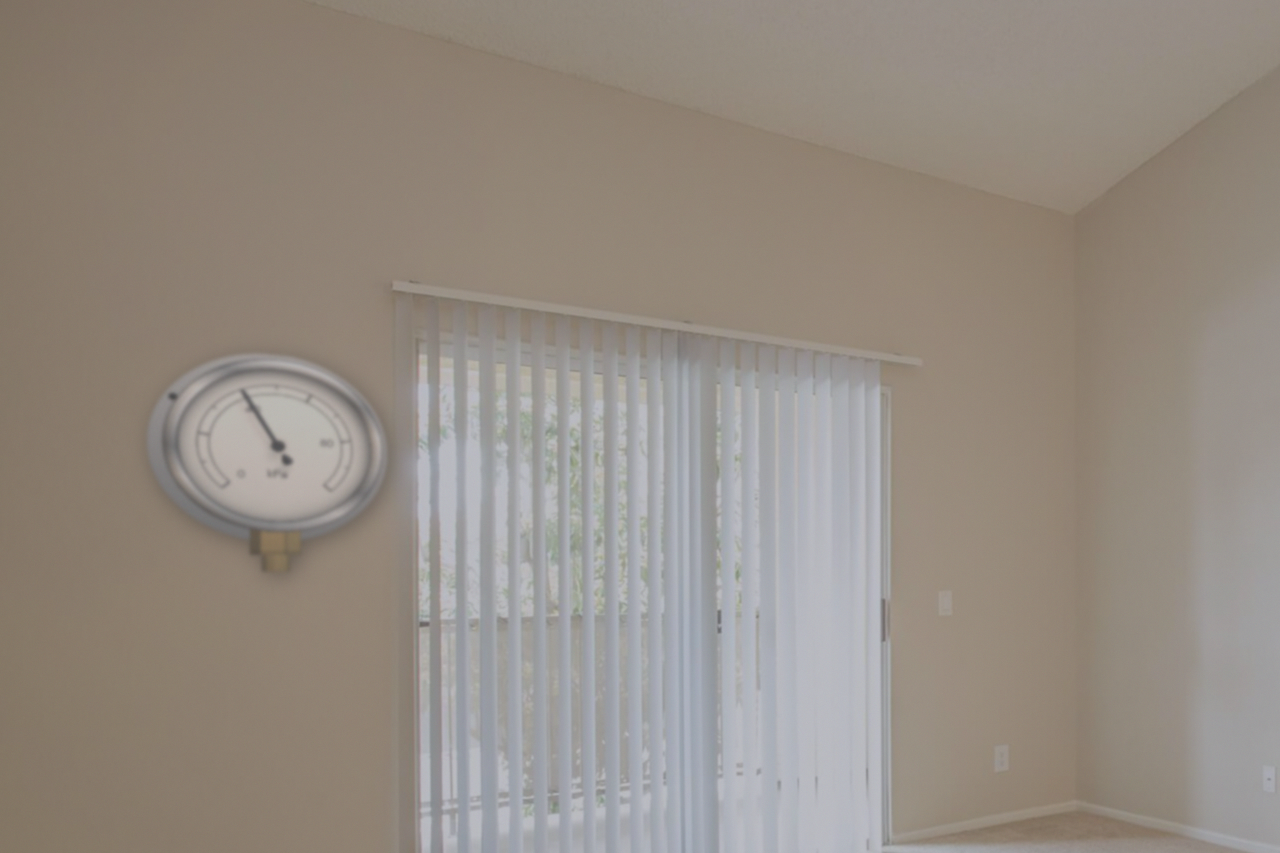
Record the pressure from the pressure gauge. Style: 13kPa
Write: 40kPa
